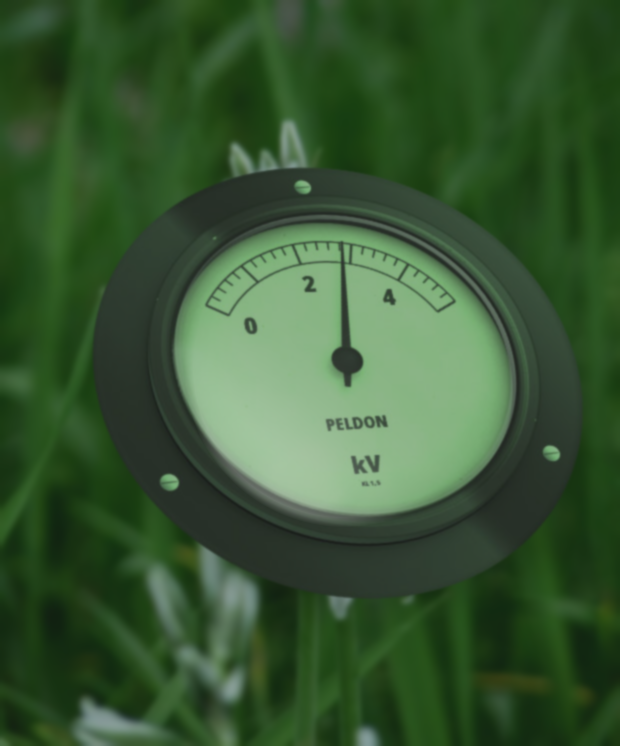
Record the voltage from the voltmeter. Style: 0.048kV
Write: 2.8kV
